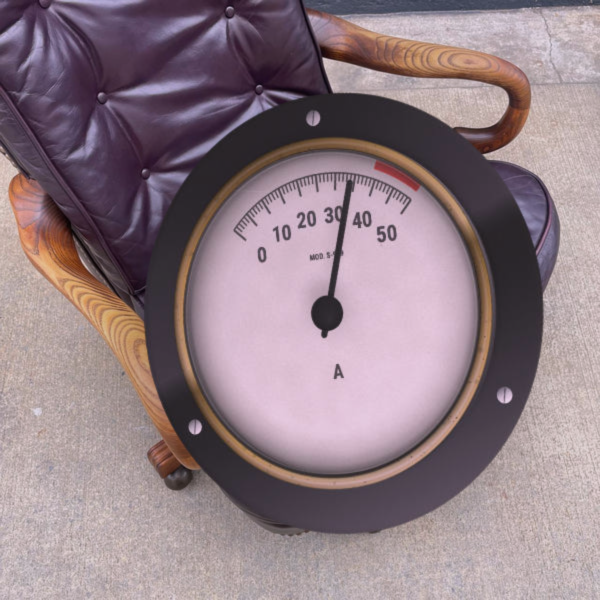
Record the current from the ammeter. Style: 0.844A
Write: 35A
